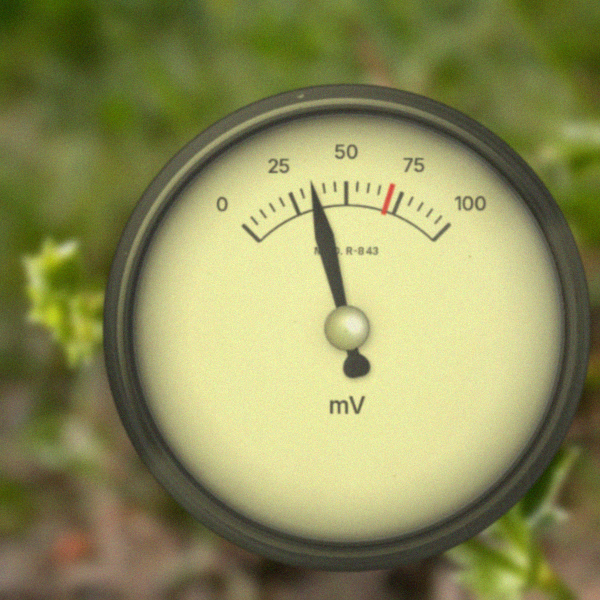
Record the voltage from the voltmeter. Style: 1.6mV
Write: 35mV
